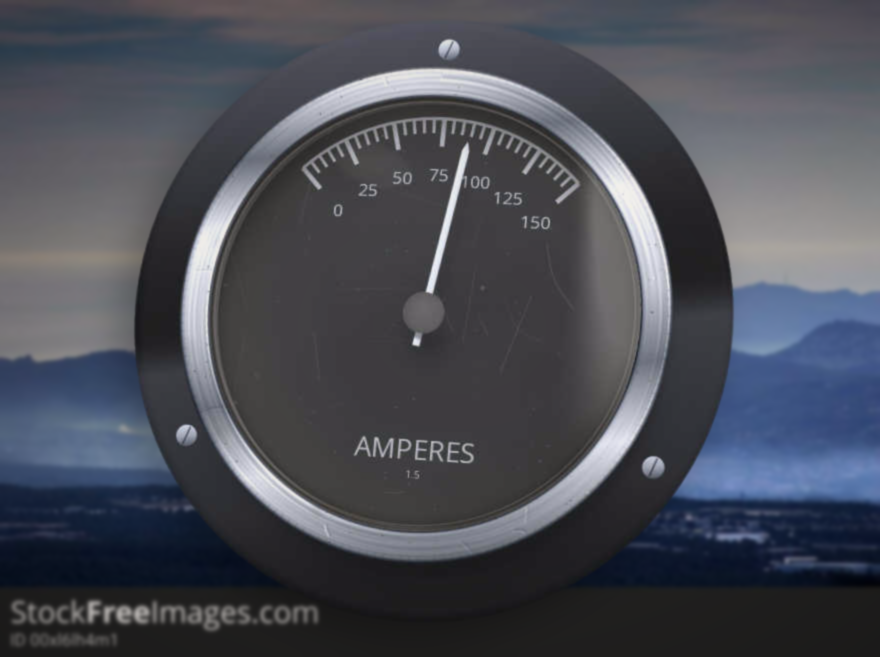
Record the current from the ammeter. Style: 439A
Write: 90A
